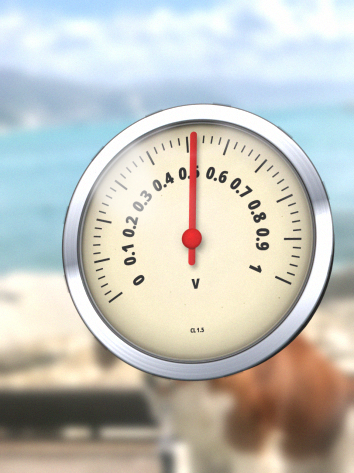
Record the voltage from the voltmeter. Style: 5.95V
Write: 0.52V
